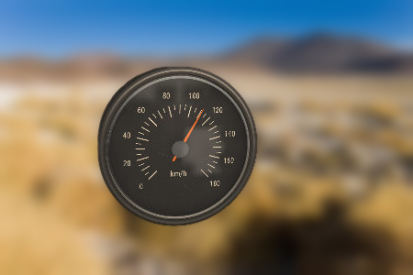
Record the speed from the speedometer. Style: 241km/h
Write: 110km/h
